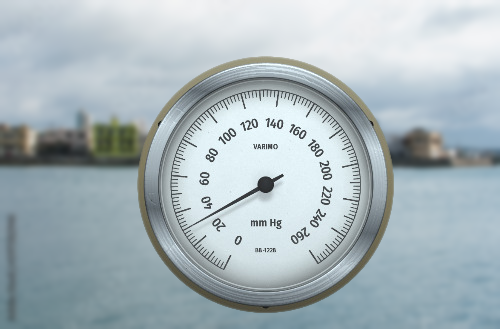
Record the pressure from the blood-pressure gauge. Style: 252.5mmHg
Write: 30mmHg
